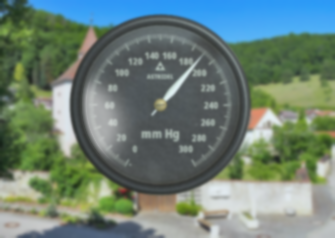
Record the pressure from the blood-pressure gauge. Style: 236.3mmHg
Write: 190mmHg
